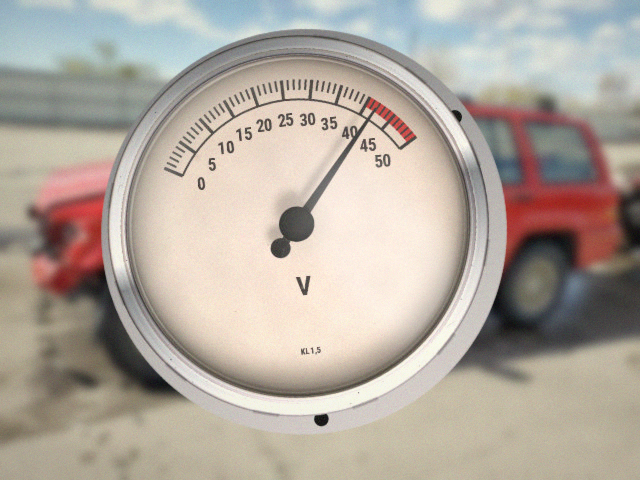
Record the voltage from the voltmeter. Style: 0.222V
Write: 42V
